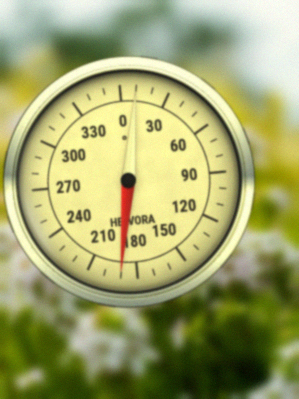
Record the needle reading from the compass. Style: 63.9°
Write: 190°
